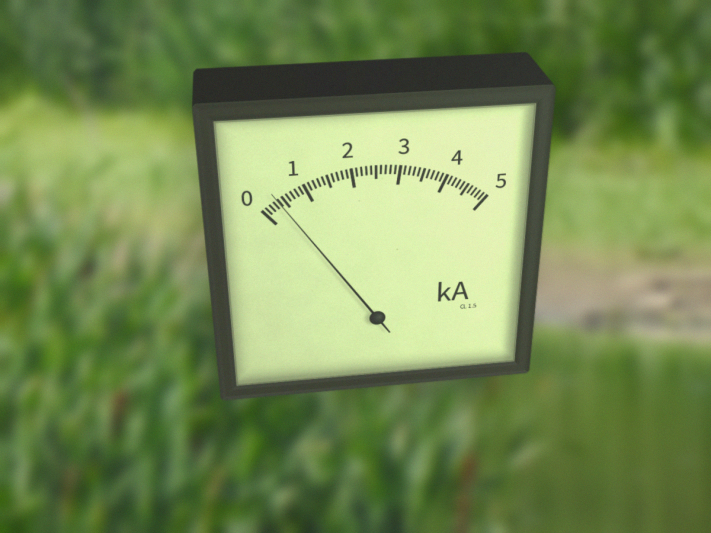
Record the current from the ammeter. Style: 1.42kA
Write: 0.4kA
